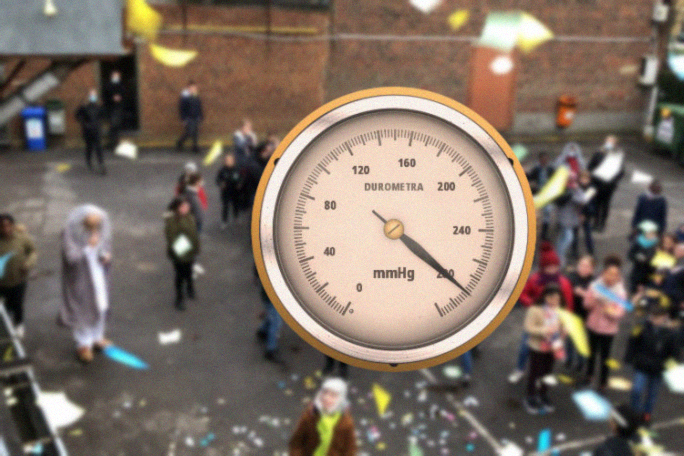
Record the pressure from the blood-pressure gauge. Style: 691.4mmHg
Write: 280mmHg
